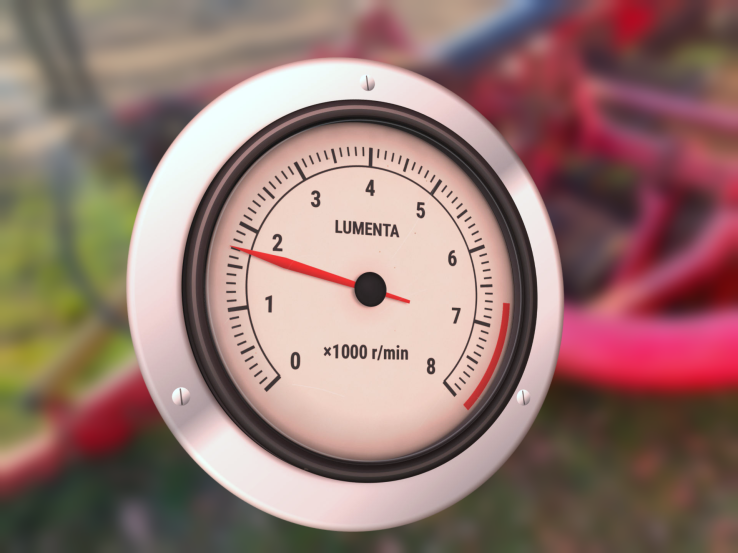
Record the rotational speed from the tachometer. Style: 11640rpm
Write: 1700rpm
